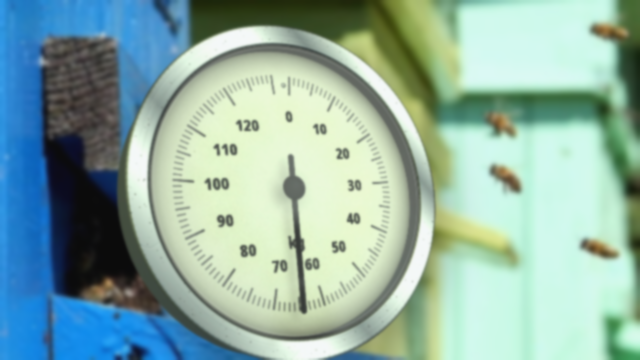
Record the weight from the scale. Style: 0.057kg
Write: 65kg
